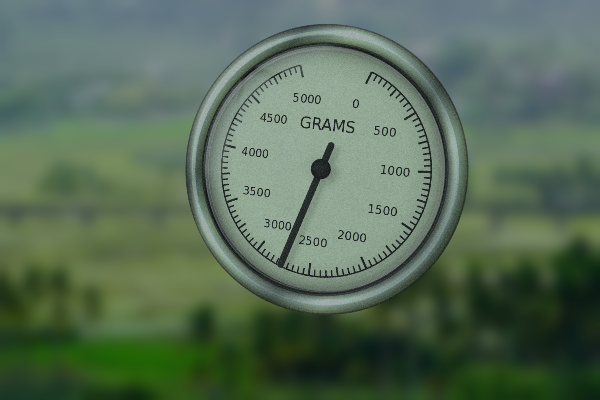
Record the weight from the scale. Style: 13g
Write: 2750g
